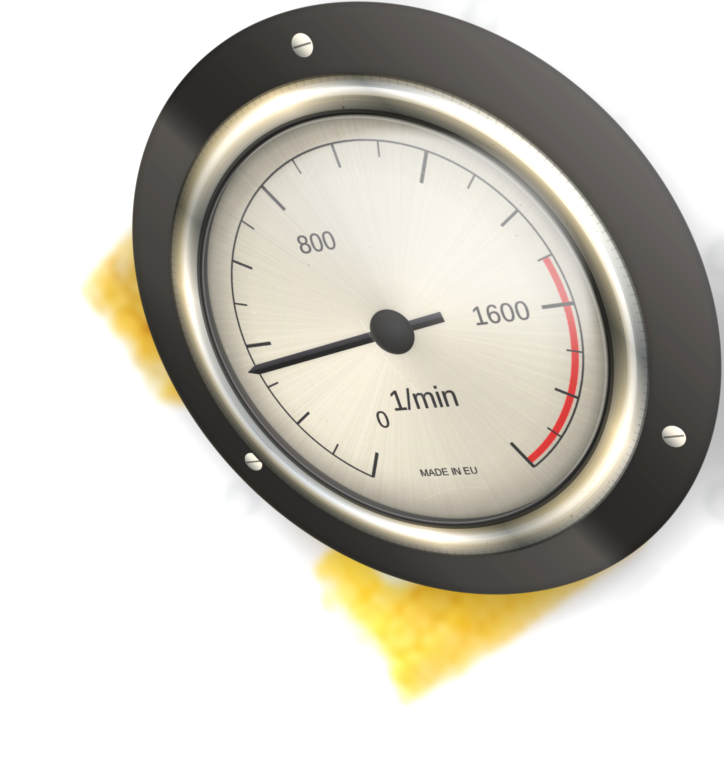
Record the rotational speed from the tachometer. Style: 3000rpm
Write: 350rpm
